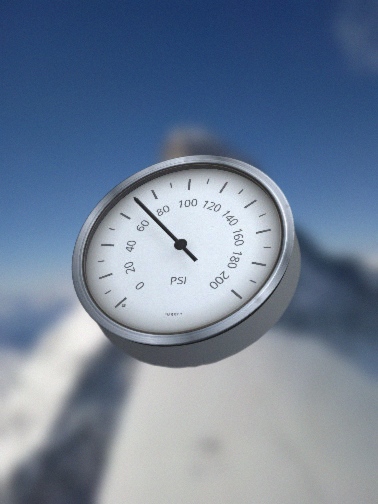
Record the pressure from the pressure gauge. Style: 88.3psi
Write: 70psi
